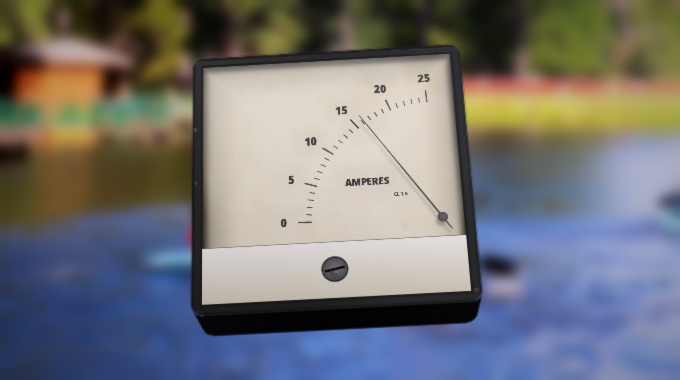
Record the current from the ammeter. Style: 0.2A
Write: 16A
